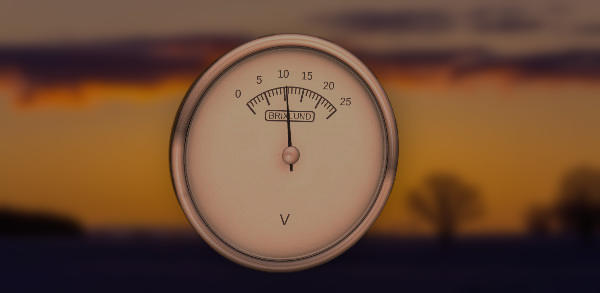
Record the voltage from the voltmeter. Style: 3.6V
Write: 10V
